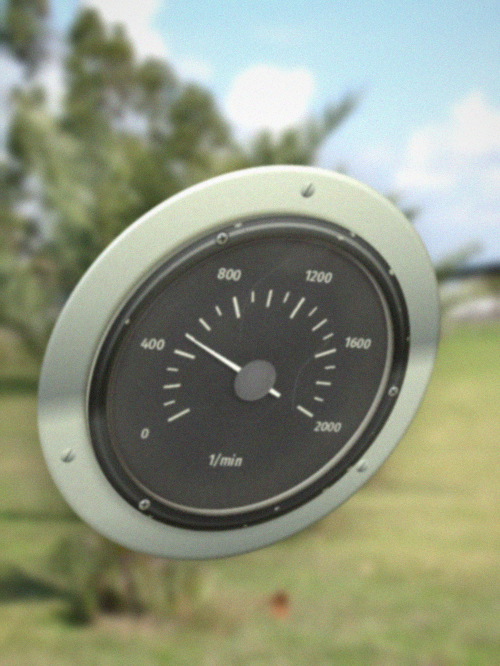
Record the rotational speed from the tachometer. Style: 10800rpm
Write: 500rpm
